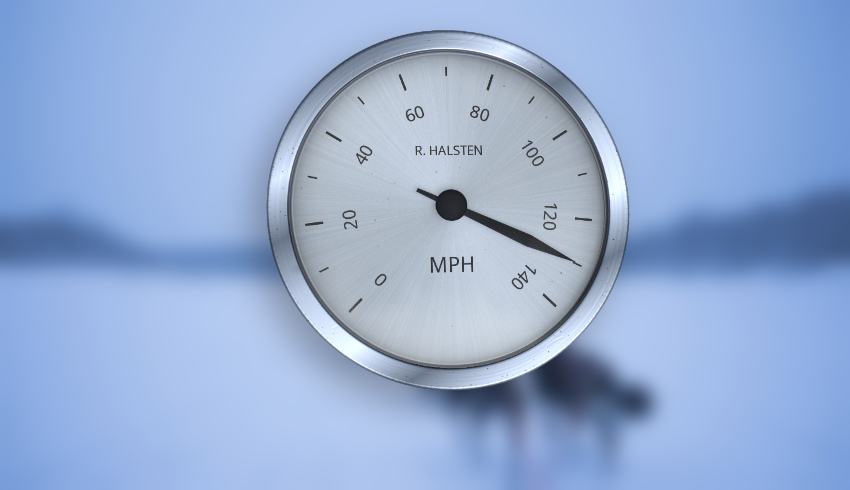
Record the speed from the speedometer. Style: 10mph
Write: 130mph
